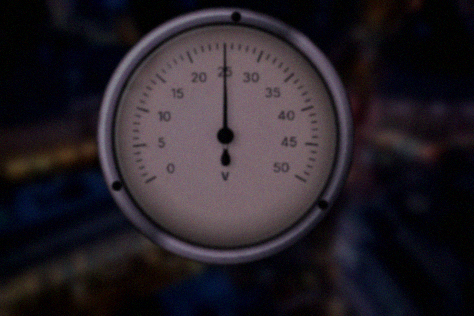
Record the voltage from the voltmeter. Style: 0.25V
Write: 25V
